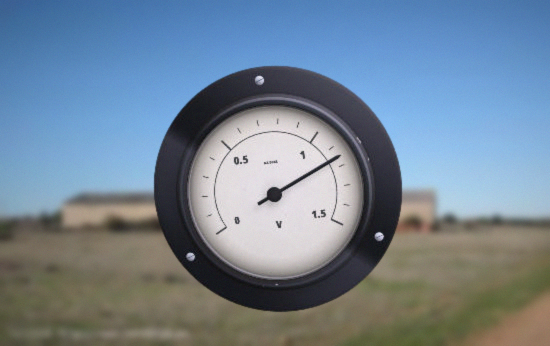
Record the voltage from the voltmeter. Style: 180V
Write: 1.15V
